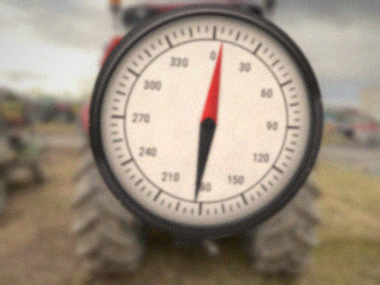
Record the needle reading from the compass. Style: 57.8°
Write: 5°
